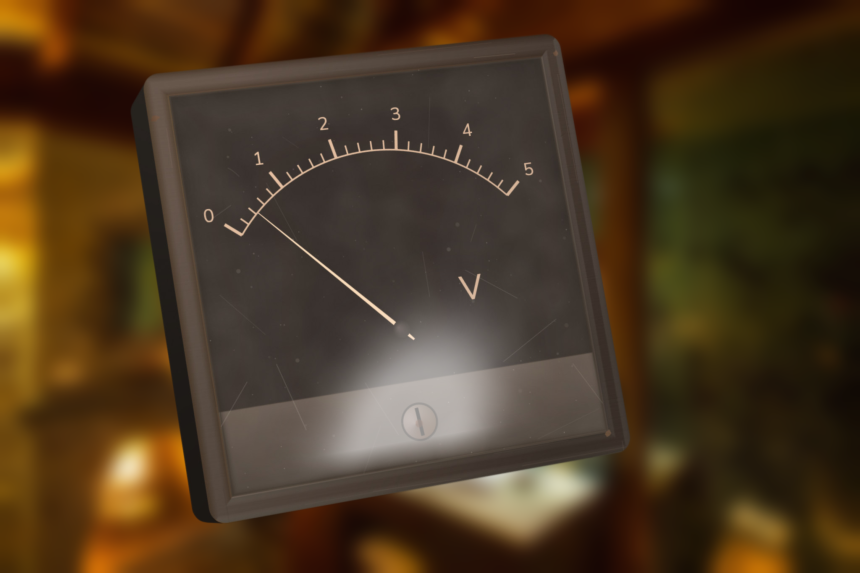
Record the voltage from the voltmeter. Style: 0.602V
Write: 0.4V
